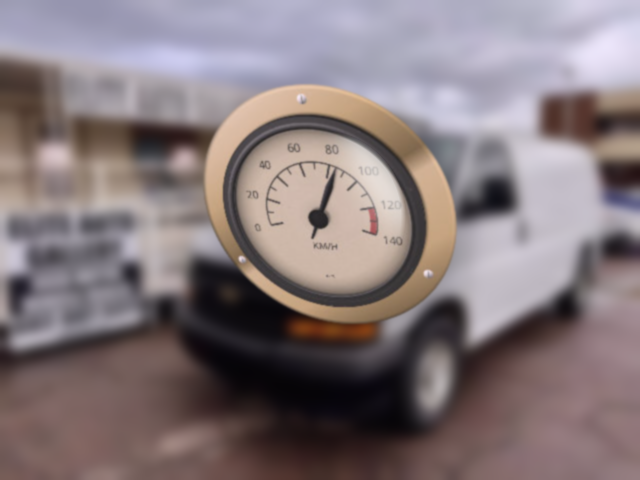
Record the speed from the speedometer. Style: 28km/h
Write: 85km/h
